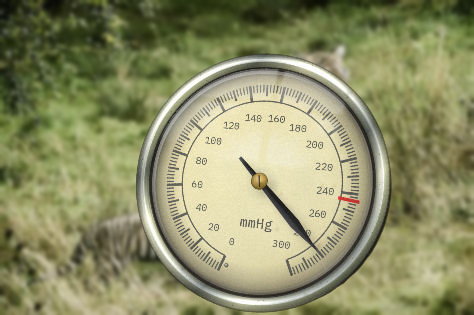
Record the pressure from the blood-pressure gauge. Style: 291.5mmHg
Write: 280mmHg
